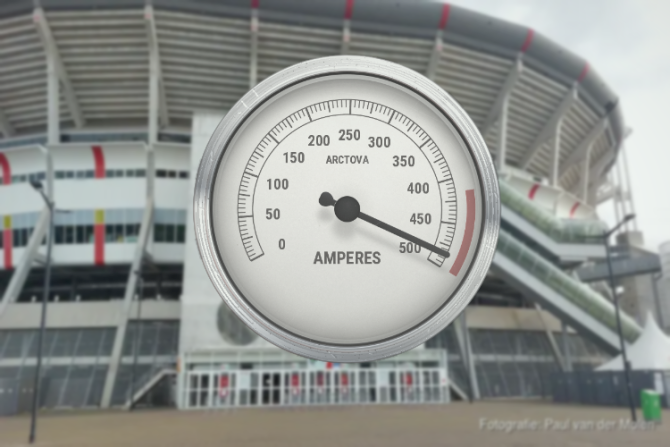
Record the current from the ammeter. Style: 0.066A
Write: 485A
